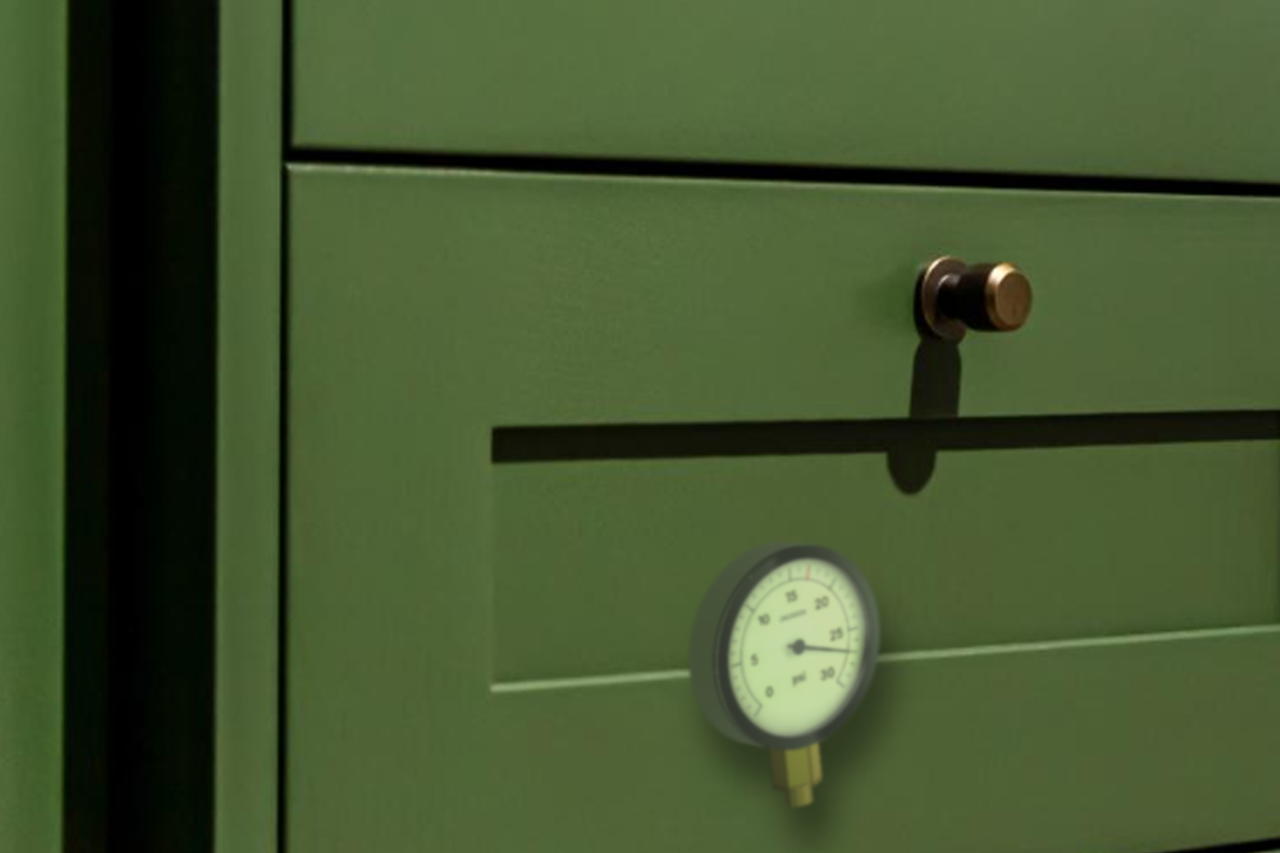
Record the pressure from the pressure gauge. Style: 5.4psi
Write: 27psi
